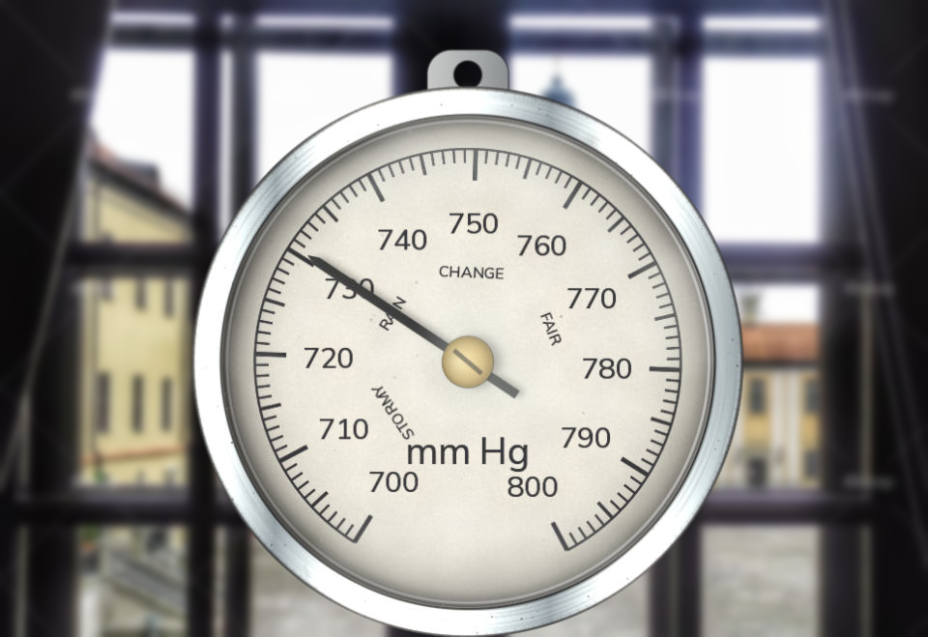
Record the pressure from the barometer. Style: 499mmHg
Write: 730.5mmHg
